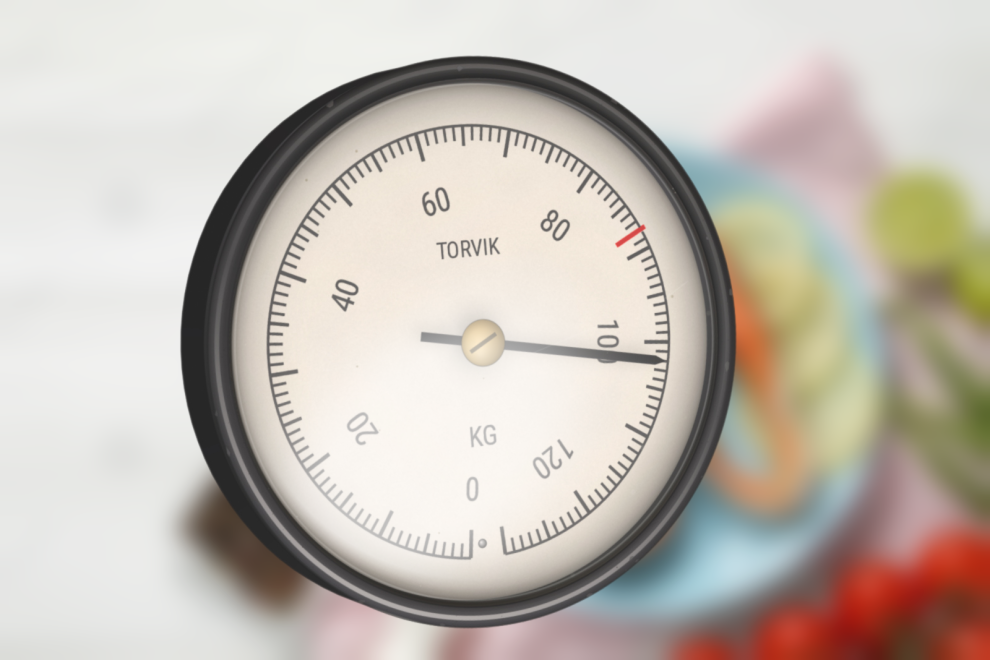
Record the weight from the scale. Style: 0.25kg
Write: 102kg
